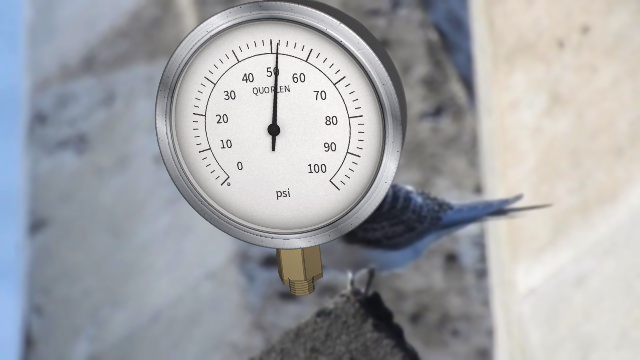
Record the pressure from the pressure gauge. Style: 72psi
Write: 52psi
